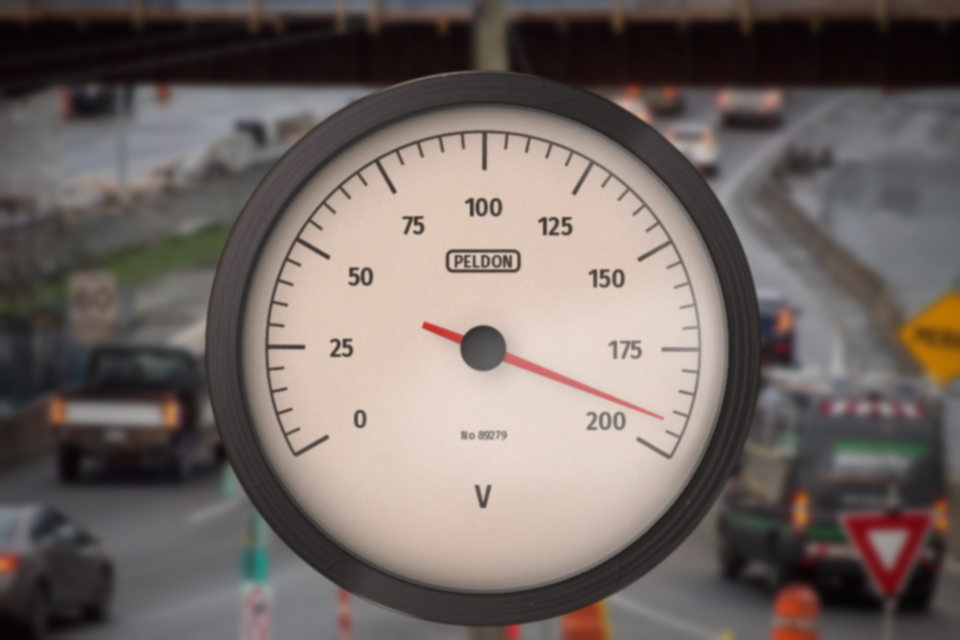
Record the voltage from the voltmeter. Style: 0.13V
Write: 192.5V
